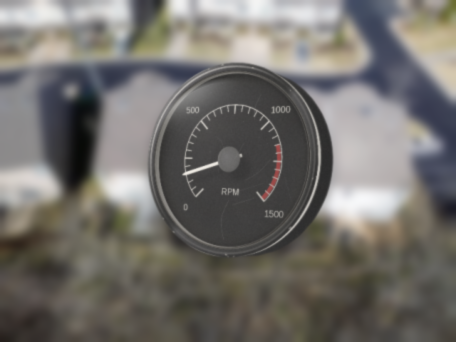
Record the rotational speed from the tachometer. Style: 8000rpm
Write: 150rpm
